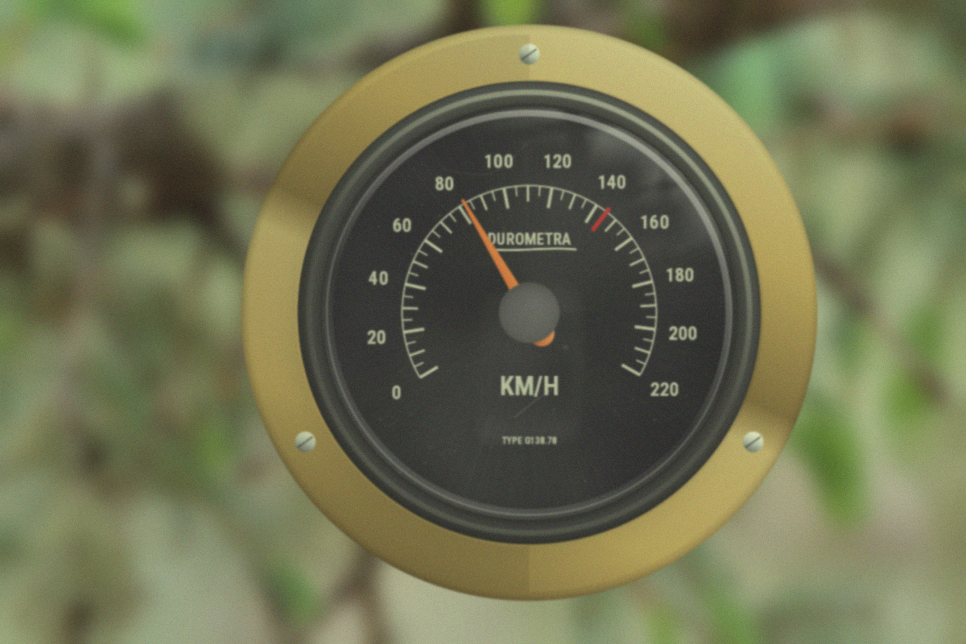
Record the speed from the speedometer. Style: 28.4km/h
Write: 82.5km/h
